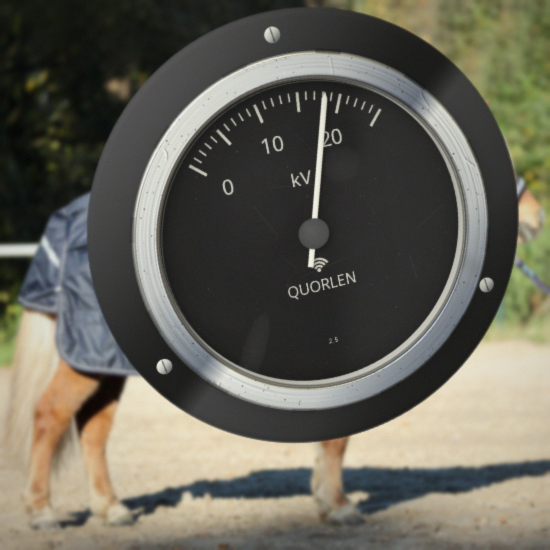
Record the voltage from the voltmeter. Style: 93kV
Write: 18kV
